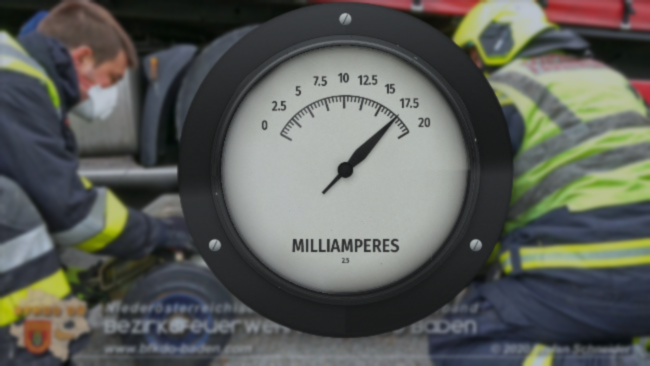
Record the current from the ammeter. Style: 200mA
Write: 17.5mA
